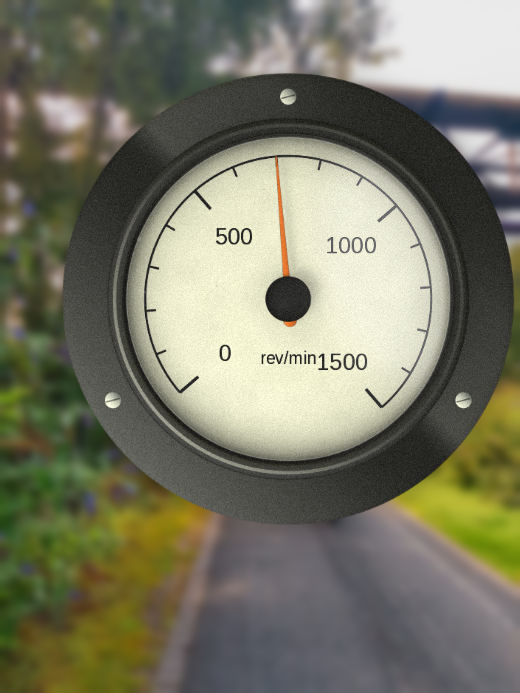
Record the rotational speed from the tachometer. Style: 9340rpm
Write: 700rpm
